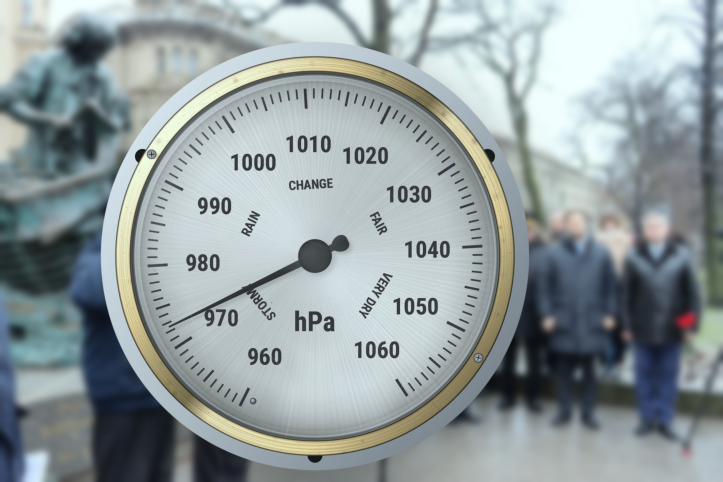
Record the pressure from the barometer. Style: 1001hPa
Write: 972.5hPa
